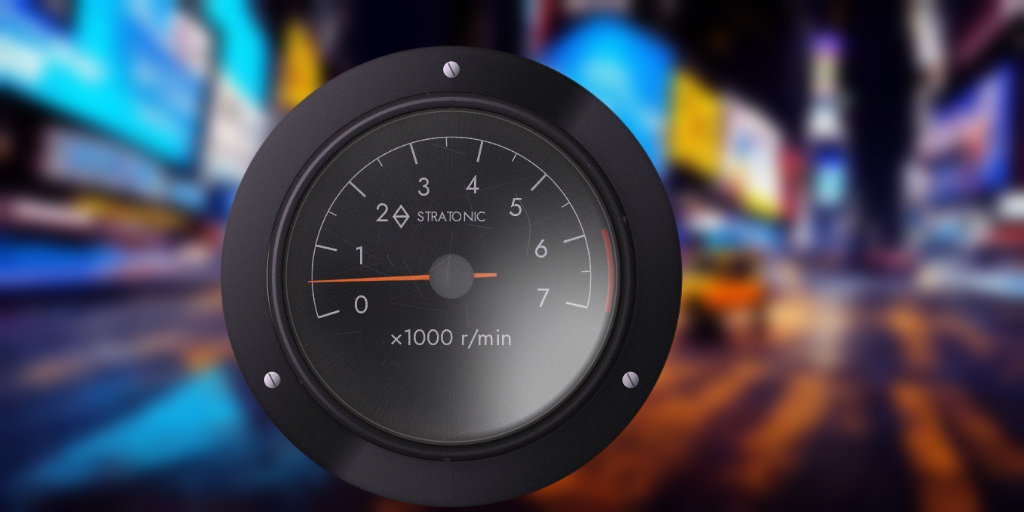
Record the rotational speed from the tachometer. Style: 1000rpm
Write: 500rpm
